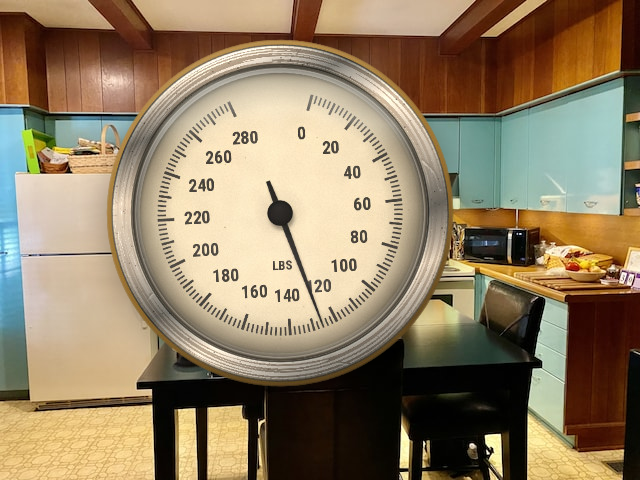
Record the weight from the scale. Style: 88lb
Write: 126lb
